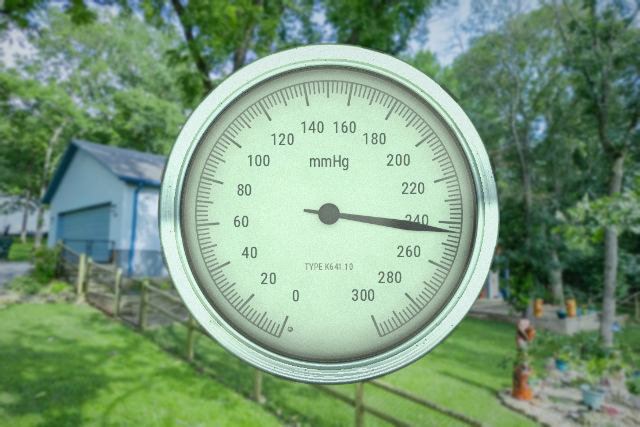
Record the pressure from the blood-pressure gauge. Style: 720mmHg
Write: 244mmHg
